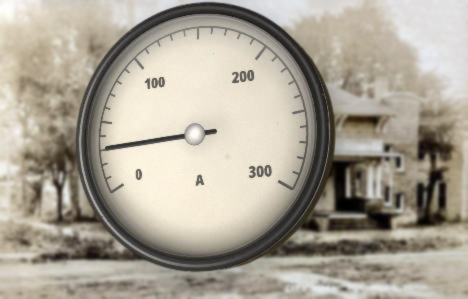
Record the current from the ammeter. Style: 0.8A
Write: 30A
